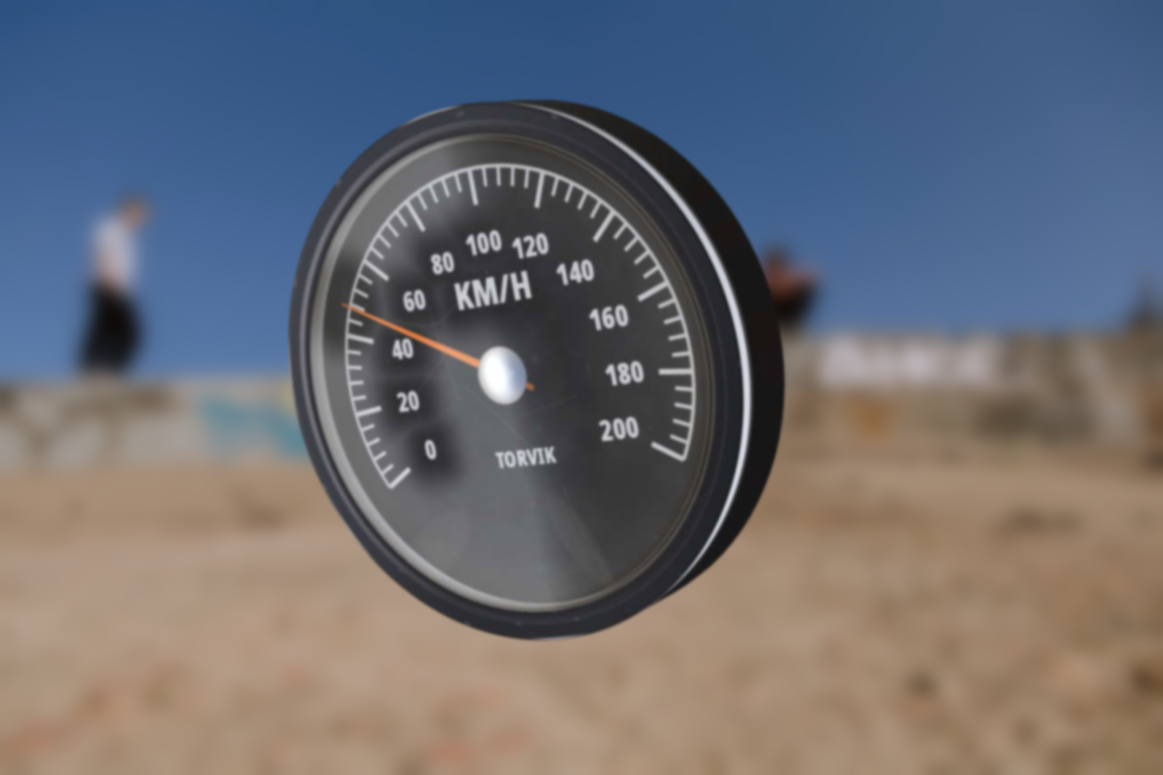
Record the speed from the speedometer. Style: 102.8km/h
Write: 48km/h
